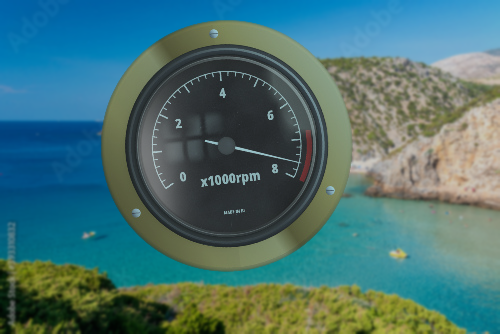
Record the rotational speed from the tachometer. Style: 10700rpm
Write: 7600rpm
